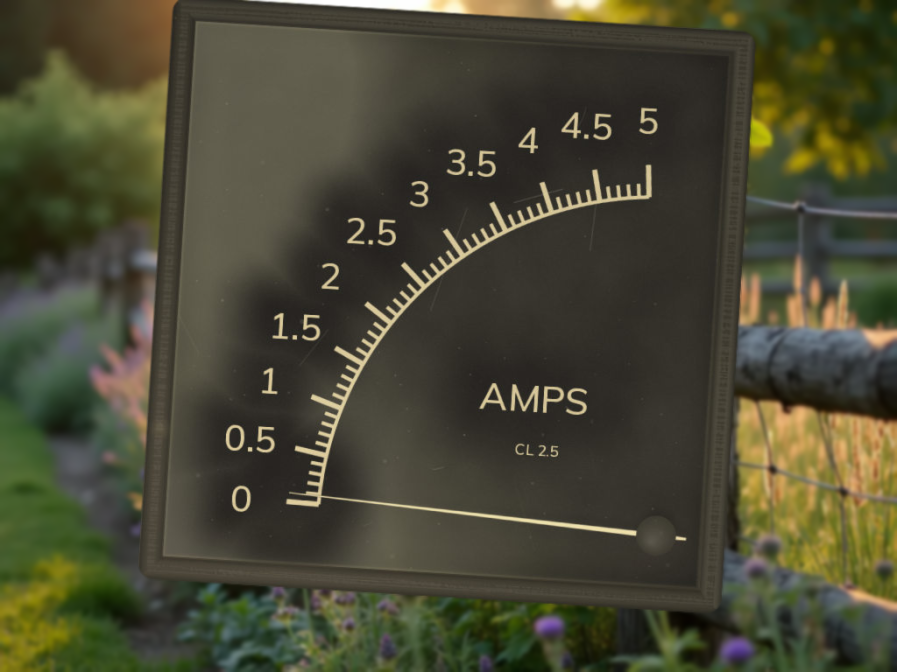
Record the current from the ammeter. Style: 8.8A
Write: 0.1A
